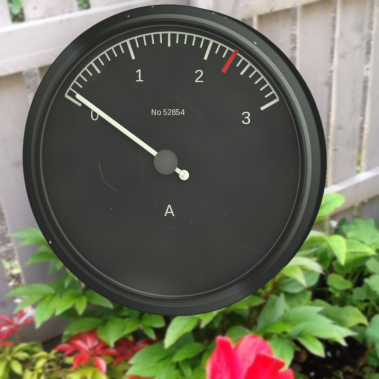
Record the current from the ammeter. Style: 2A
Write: 0.1A
